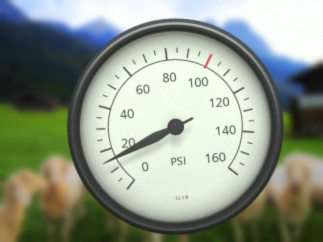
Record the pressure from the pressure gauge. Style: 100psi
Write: 15psi
